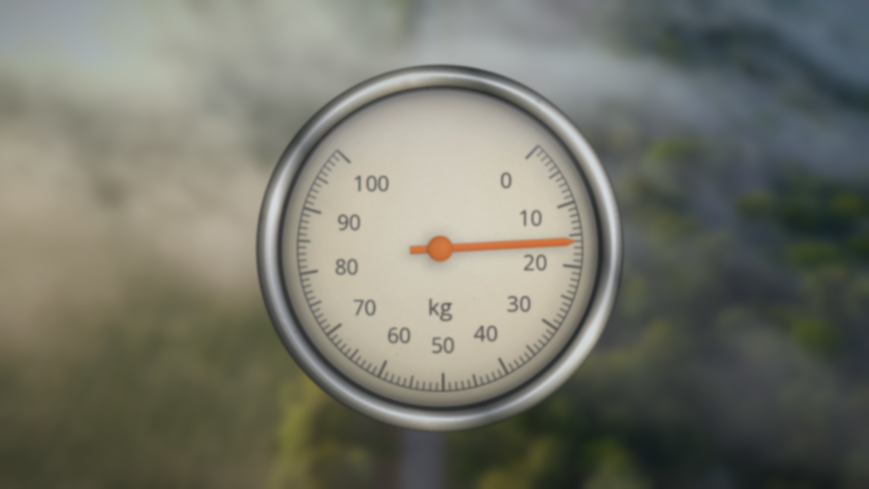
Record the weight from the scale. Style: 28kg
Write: 16kg
